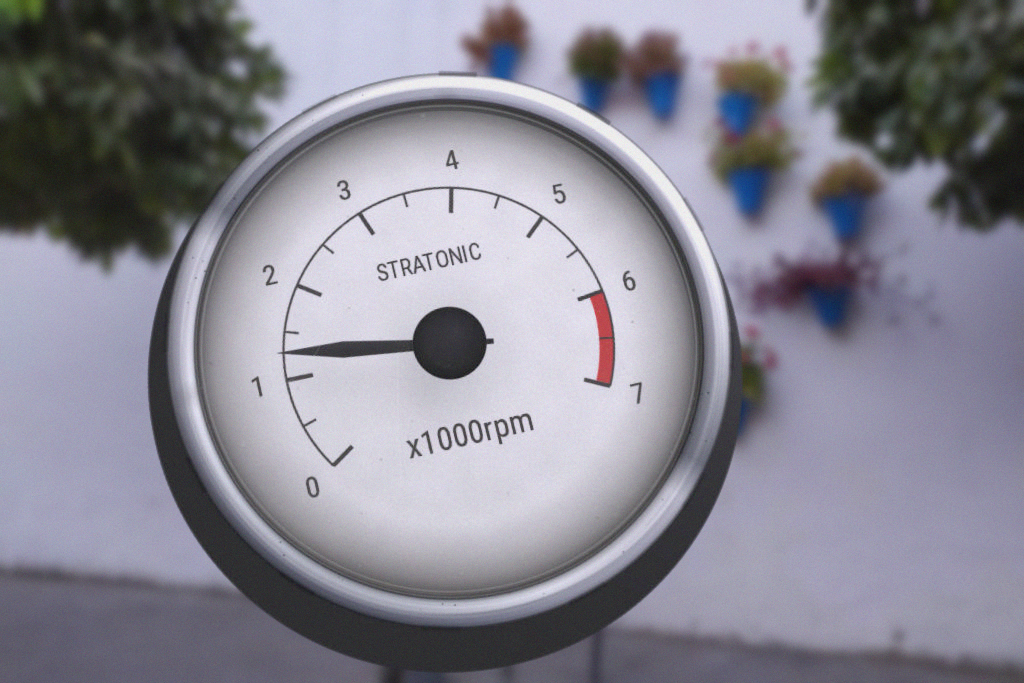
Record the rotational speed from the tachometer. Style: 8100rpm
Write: 1250rpm
